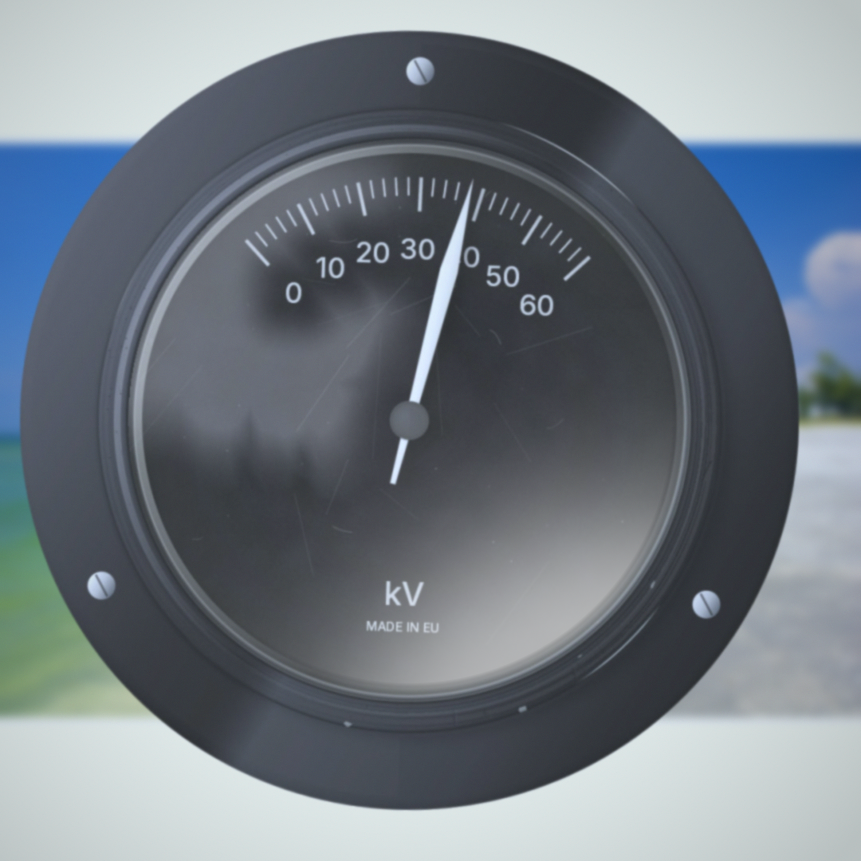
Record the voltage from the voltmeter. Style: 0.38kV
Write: 38kV
